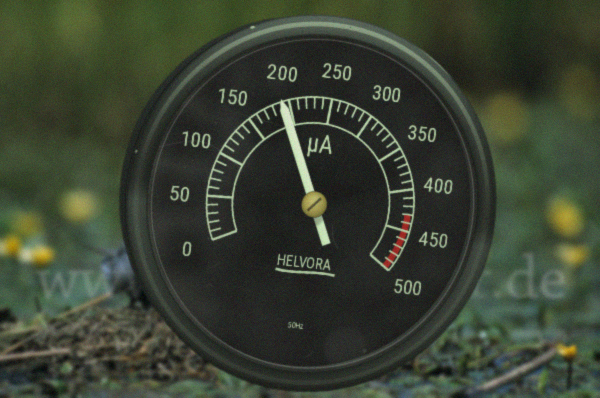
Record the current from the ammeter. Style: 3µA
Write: 190µA
